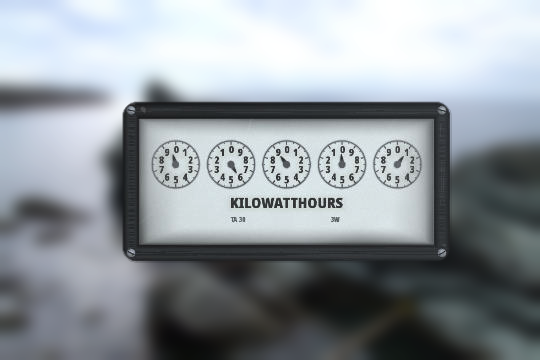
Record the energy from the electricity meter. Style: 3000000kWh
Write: 95901kWh
